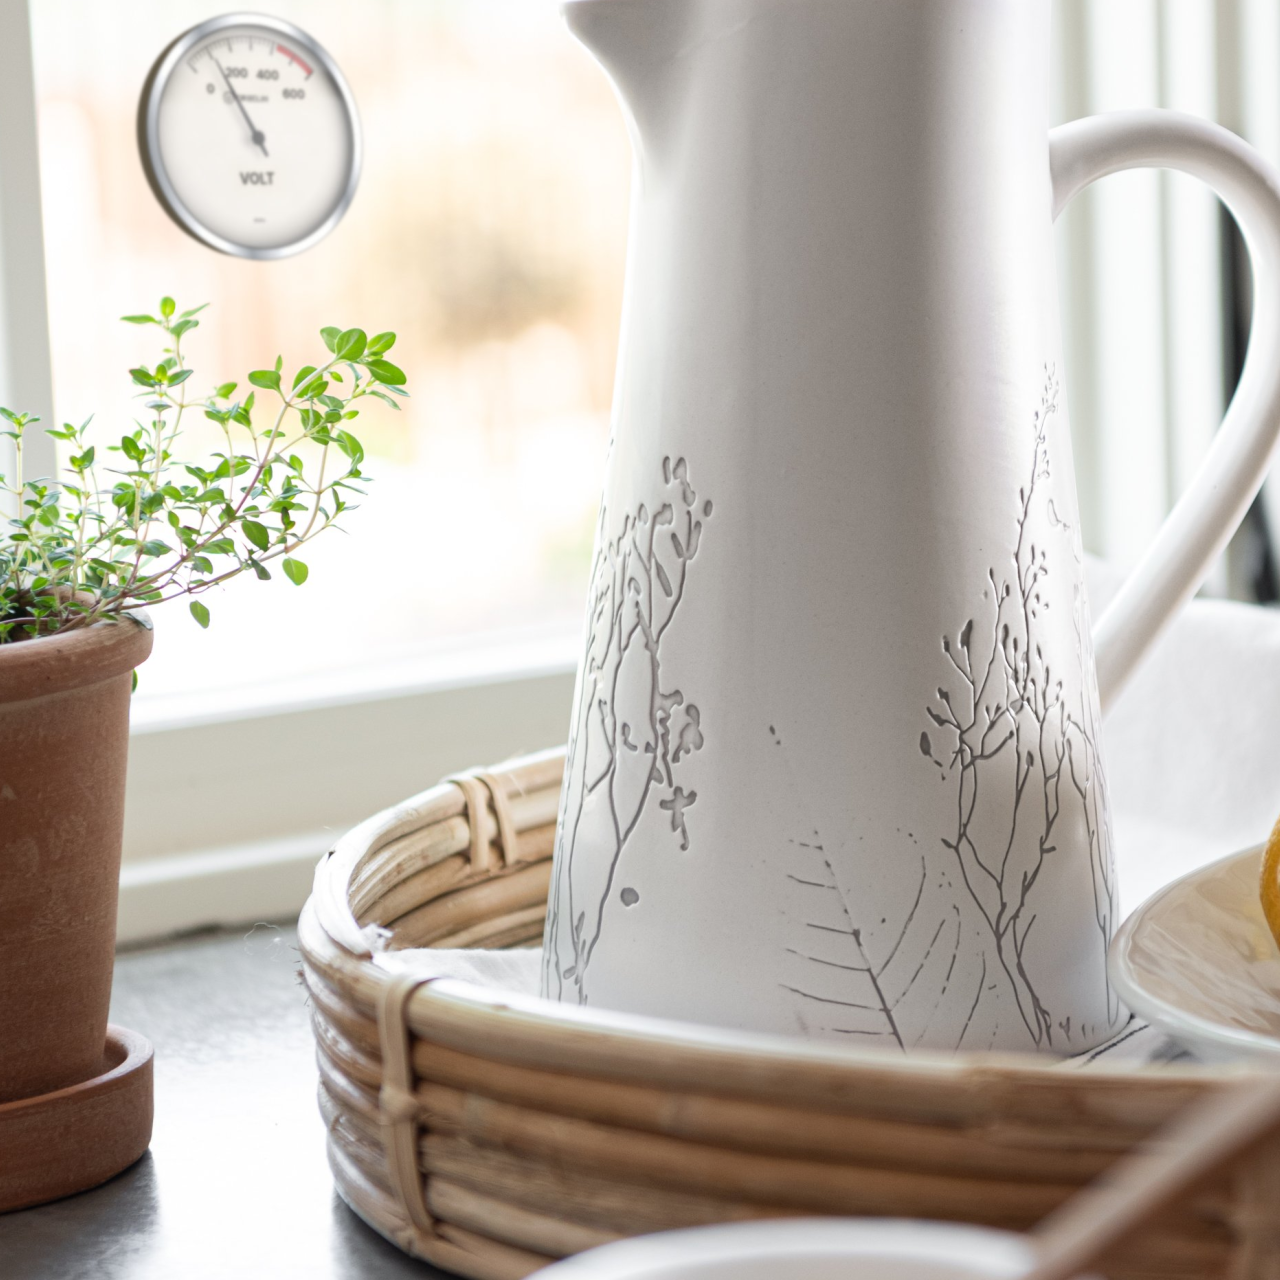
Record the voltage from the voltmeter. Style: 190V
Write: 100V
